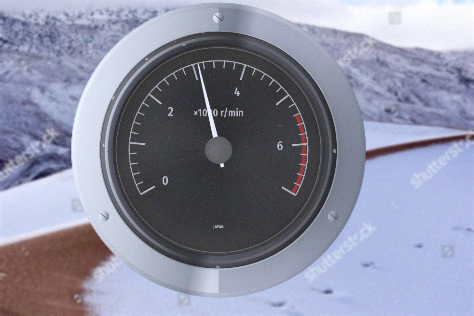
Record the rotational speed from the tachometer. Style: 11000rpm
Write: 3100rpm
